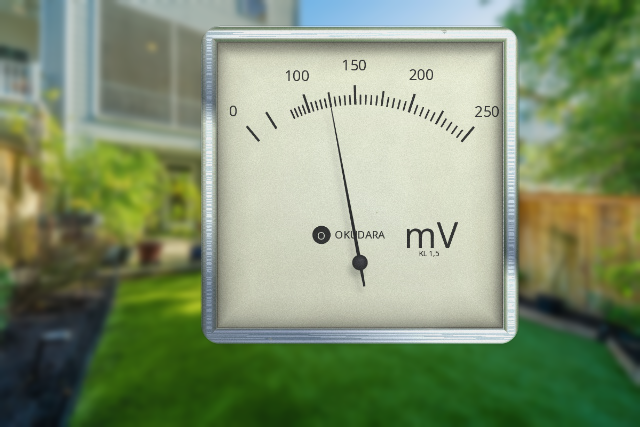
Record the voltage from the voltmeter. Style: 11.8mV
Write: 125mV
